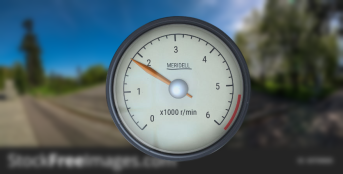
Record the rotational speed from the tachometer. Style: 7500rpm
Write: 1800rpm
